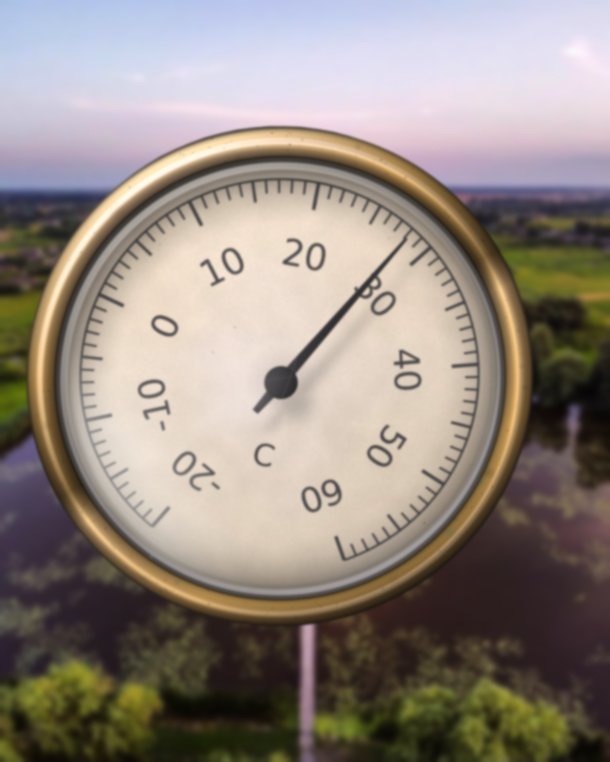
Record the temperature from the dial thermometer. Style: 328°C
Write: 28°C
